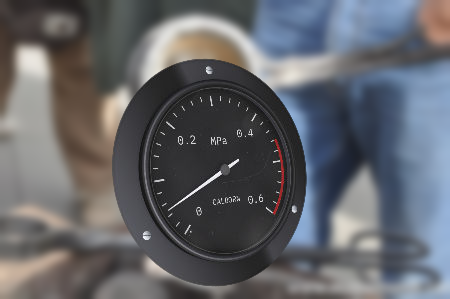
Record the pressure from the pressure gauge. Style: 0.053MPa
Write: 0.05MPa
